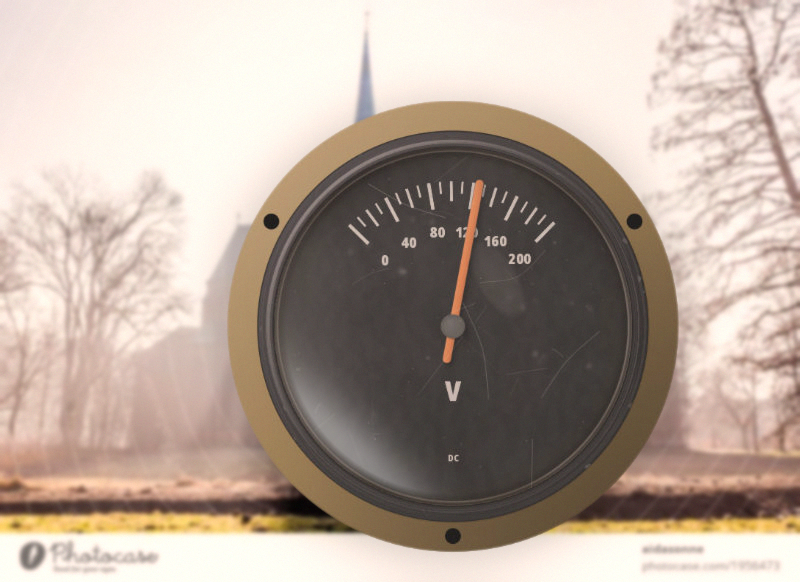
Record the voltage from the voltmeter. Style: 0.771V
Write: 125V
